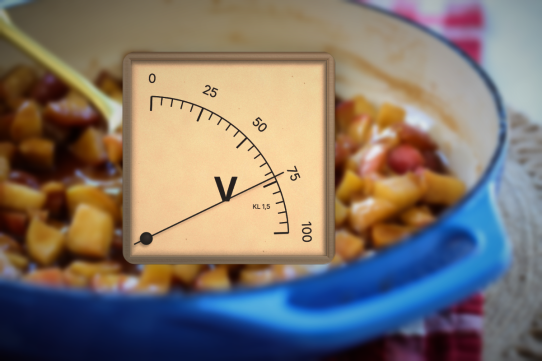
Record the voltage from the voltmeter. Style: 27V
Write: 72.5V
